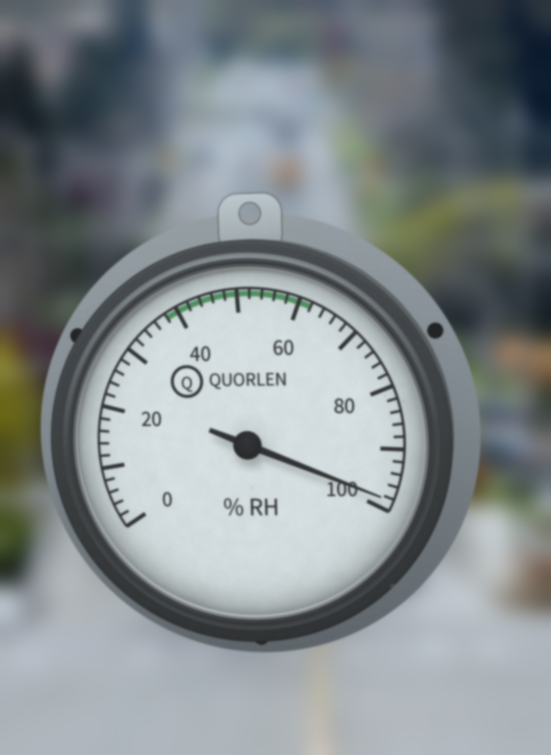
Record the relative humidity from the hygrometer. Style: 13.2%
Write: 98%
